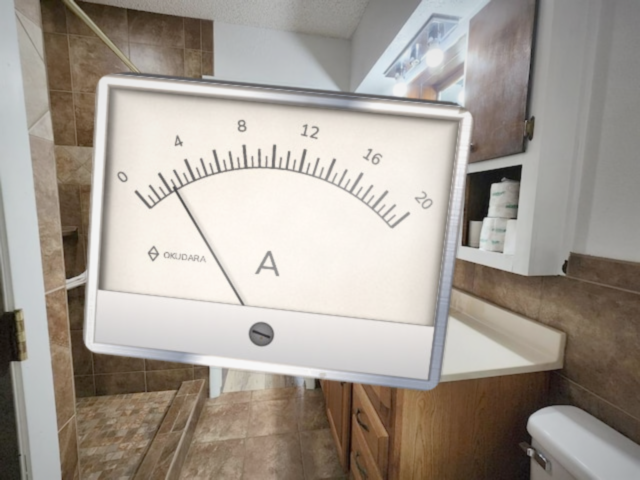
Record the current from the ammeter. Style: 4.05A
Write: 2.5A
